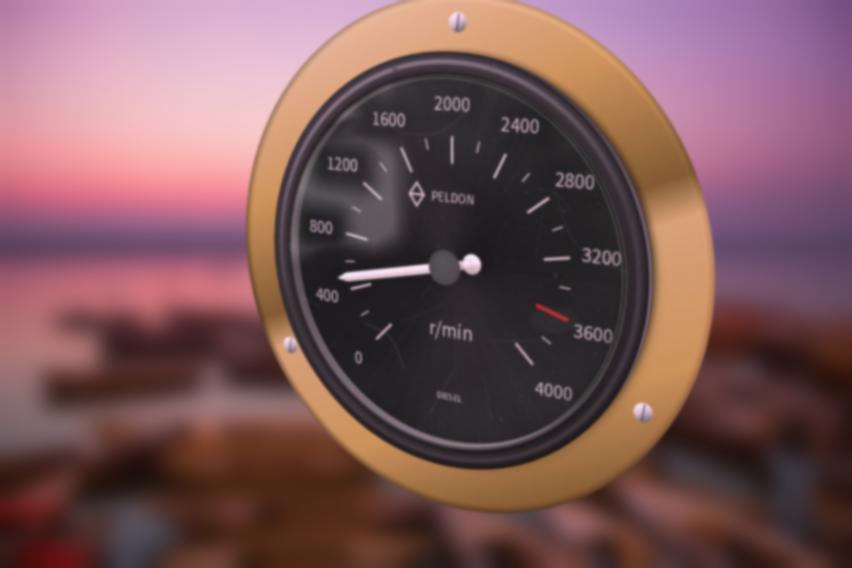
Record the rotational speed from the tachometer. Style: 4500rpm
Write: 500rpm
